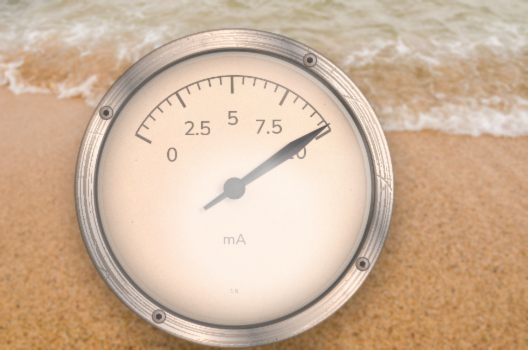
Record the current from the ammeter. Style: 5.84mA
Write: 9.75mA
